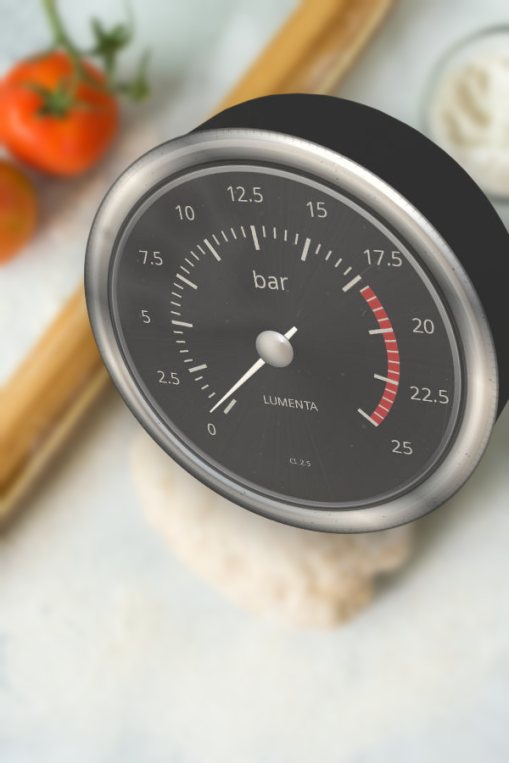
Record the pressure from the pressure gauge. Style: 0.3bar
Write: 0.5bar
